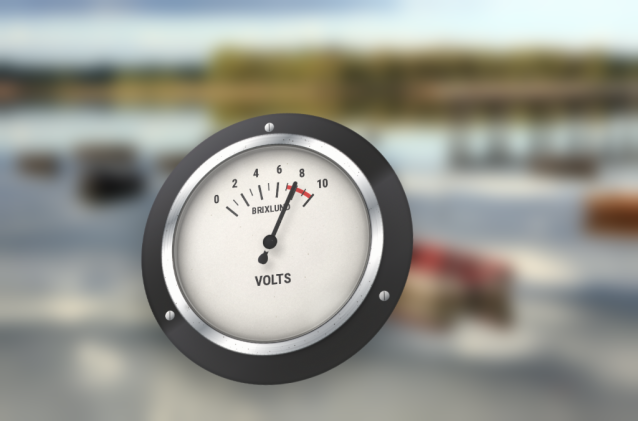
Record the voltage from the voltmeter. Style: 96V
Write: 8V
